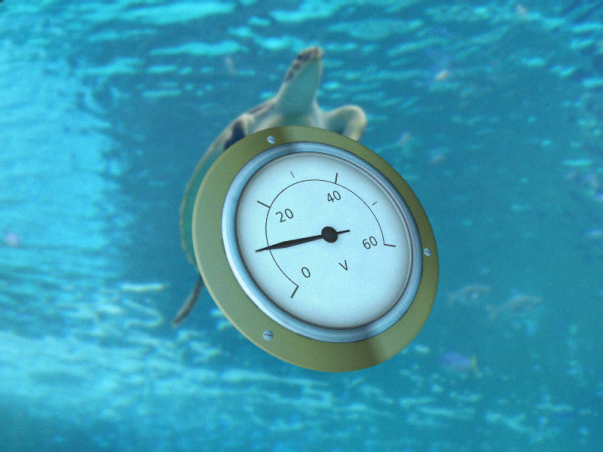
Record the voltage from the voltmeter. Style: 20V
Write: 10V
